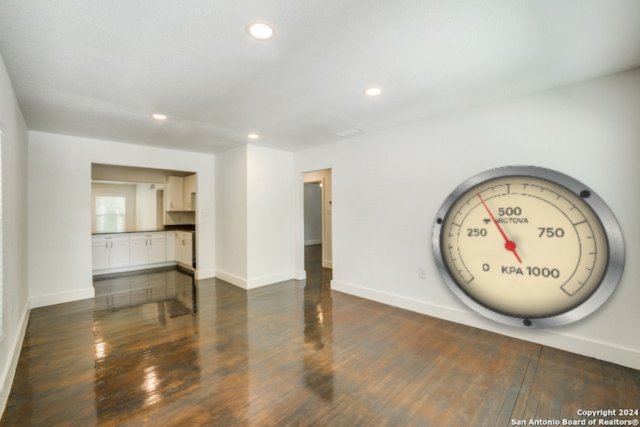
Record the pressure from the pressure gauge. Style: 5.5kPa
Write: 400kPa
